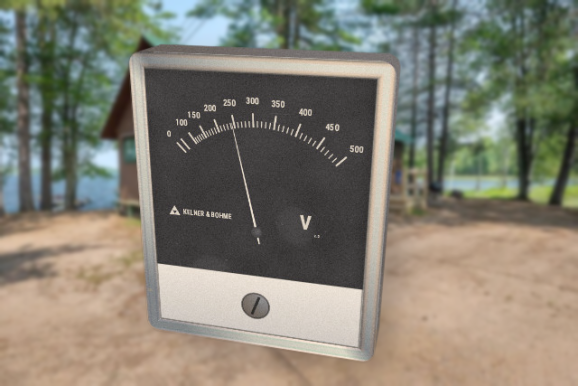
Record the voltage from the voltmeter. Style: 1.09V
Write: 250V
